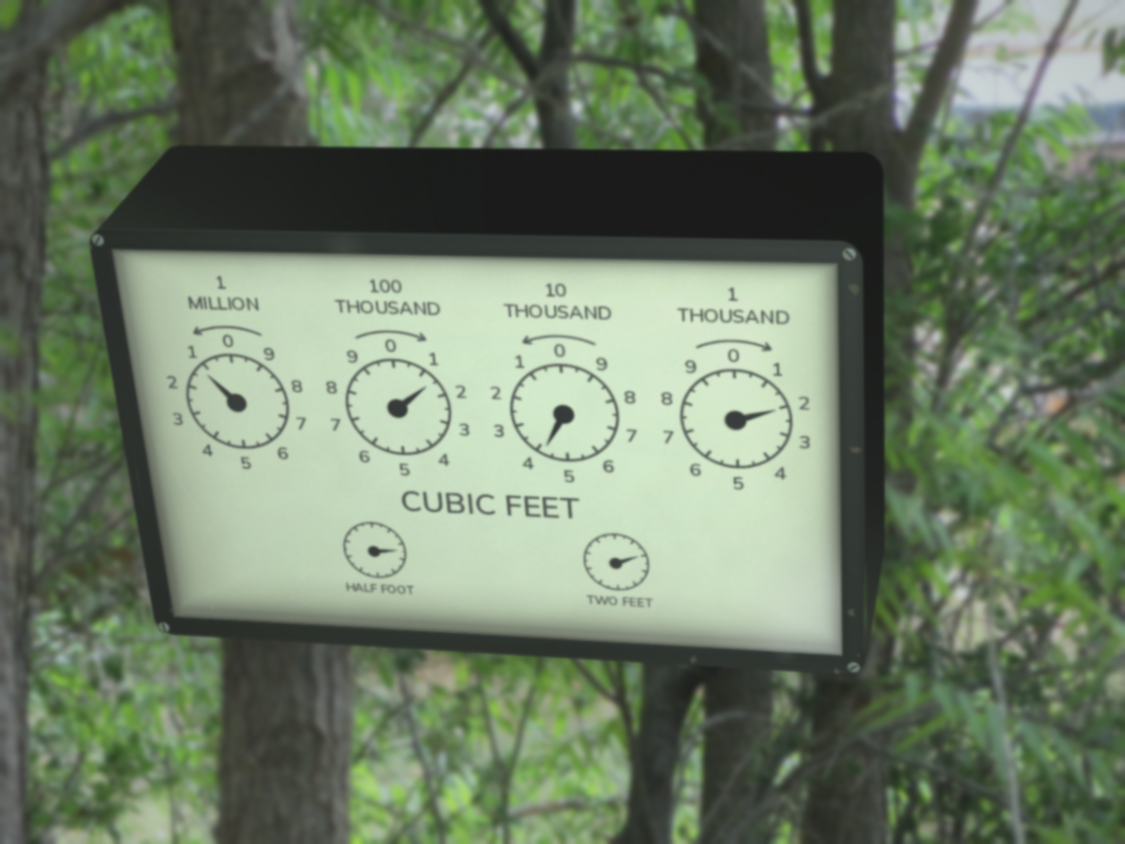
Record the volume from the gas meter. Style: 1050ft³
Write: 114200ft³
